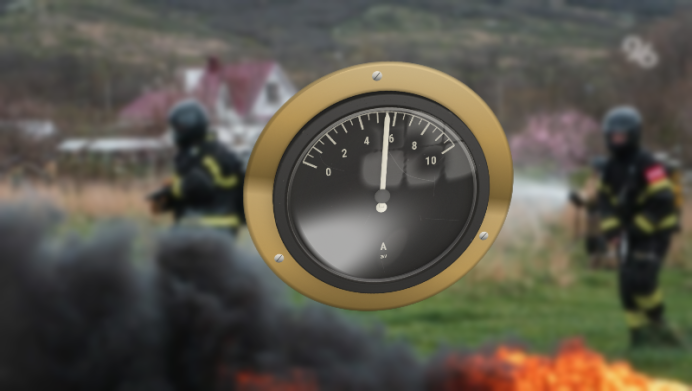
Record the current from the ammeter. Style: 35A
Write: 5.5A
